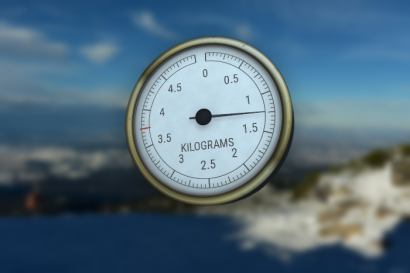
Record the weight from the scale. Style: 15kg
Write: 1.25kg
